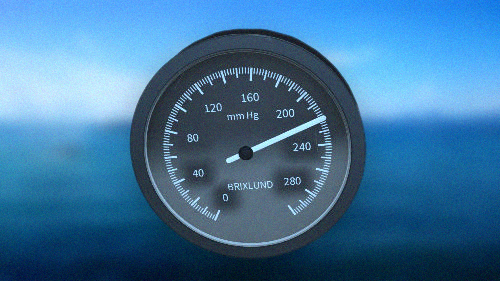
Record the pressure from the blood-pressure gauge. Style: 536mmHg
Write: 220mmHg
